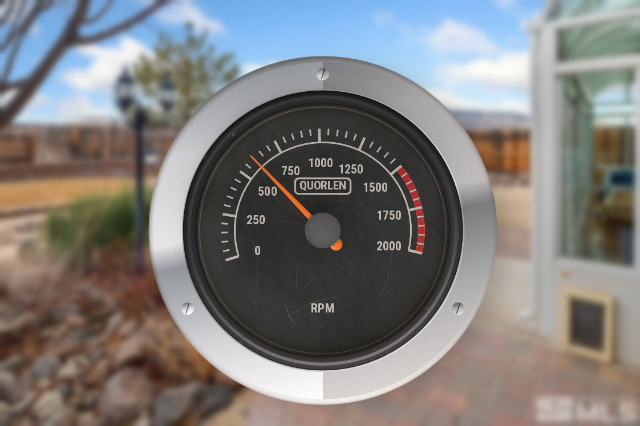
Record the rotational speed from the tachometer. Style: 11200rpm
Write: 600rpm
